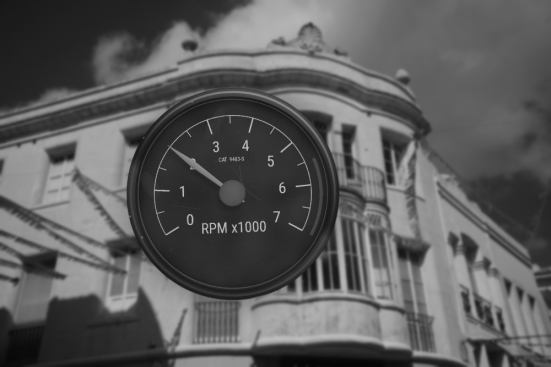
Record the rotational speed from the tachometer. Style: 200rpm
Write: 2000rpm
